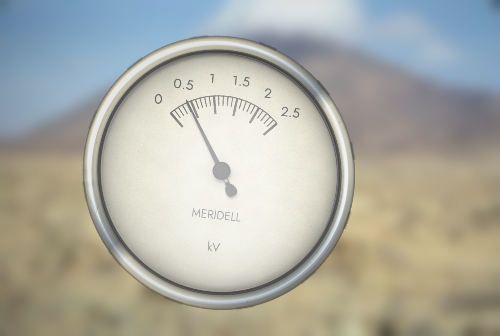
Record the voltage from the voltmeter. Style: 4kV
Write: 0.4kV
